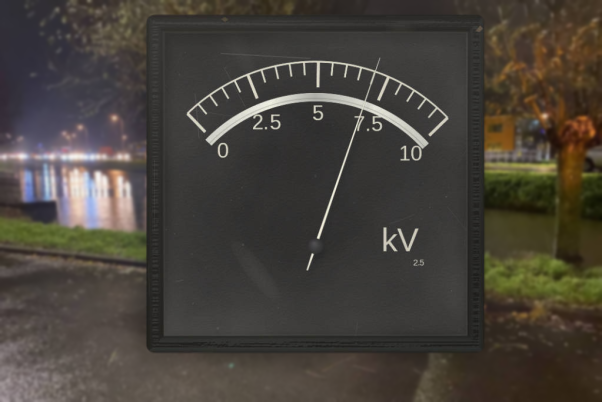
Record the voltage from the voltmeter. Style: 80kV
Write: 7kV
